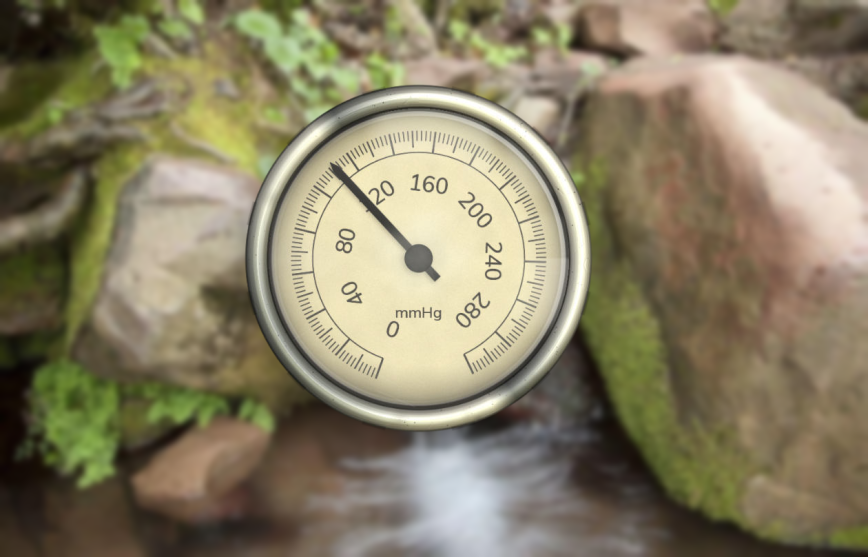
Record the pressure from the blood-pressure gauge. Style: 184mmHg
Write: 112mmHg
